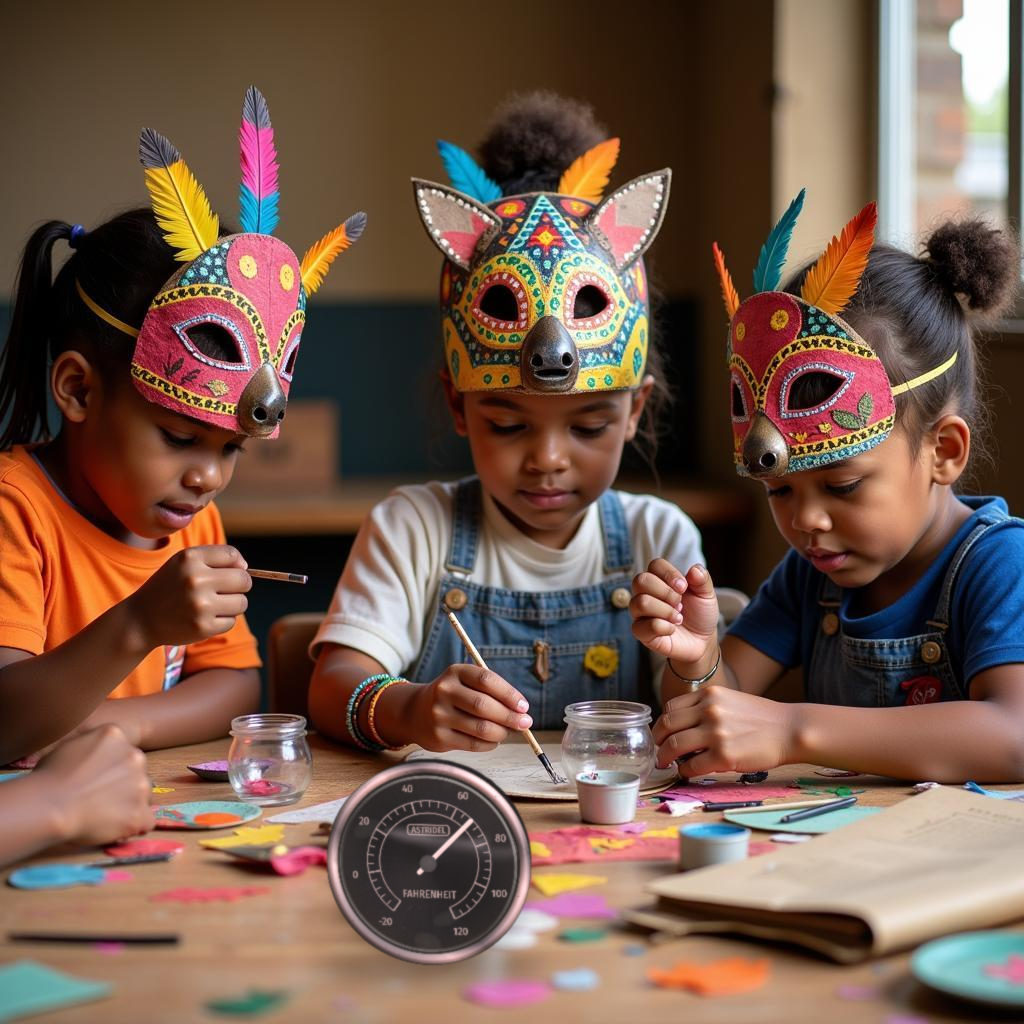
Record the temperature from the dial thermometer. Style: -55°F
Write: 68°F
